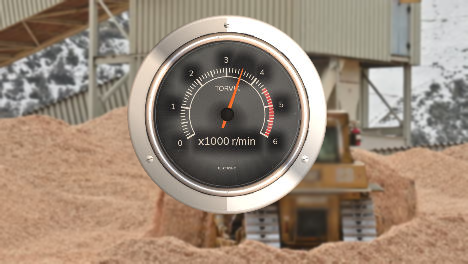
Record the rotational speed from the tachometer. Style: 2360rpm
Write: 3500rpm
